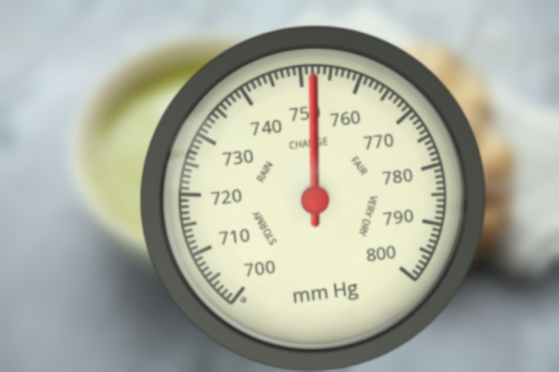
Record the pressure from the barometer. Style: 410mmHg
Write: 752mmHg
